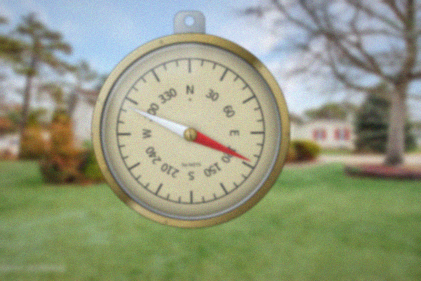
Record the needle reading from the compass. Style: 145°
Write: 115°
